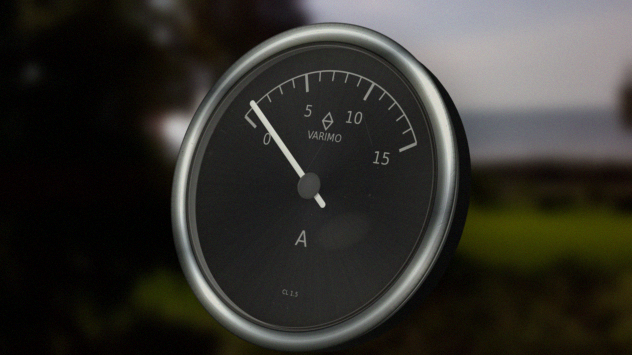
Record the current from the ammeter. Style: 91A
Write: 1A
